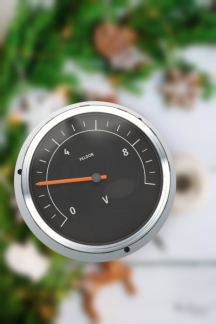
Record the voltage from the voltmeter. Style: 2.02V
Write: 2V
